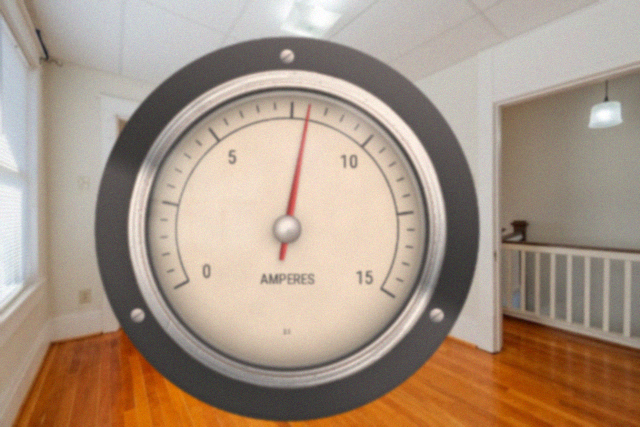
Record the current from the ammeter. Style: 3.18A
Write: 8A
